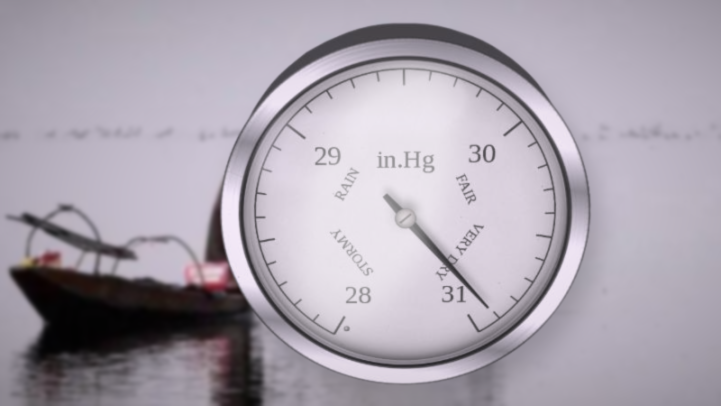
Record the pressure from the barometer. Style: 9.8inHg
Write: 30.9inHg
